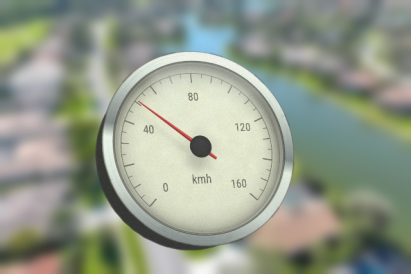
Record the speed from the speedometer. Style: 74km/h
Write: 50km/h
